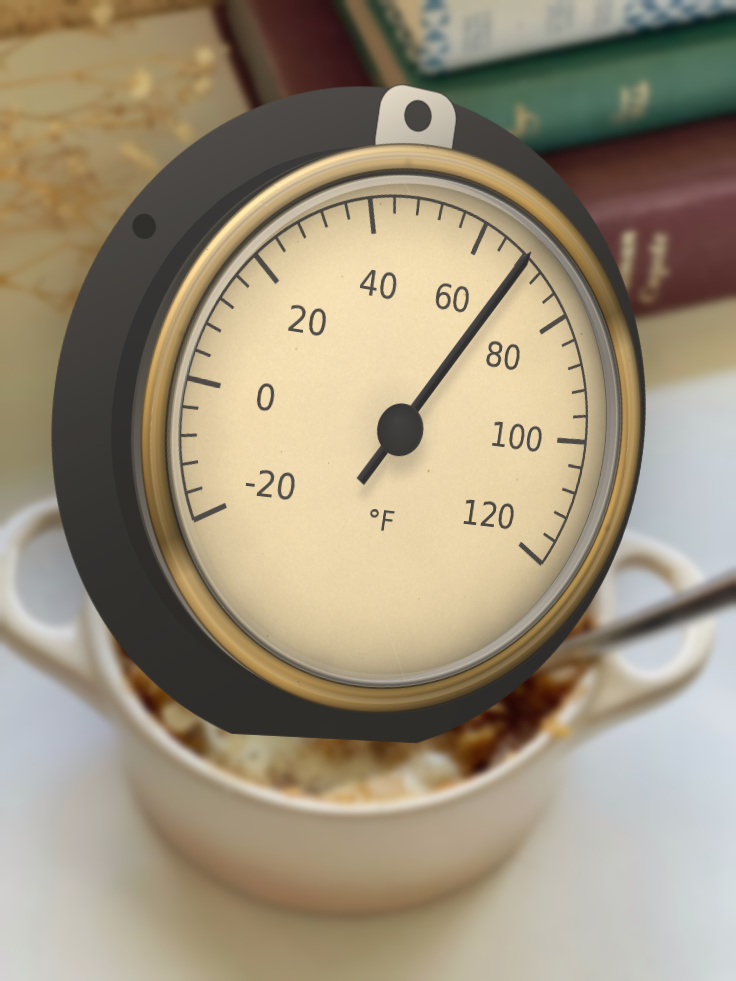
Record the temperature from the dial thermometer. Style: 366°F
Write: 68°F
